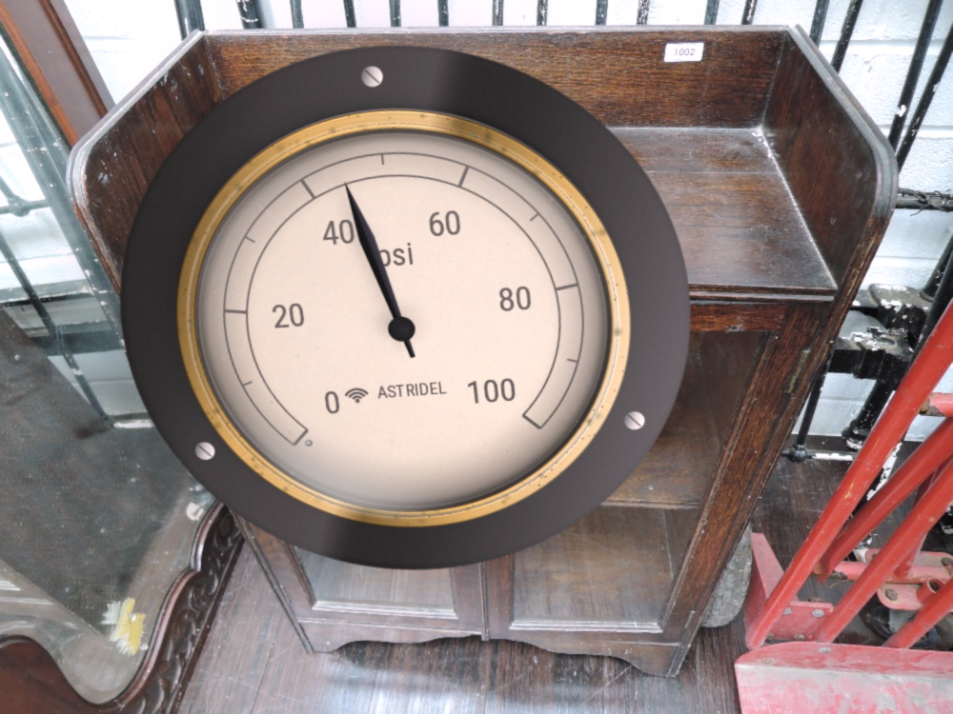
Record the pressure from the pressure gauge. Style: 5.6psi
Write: 45psi
